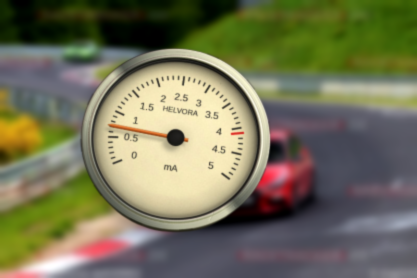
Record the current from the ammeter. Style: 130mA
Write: 0.7mA
